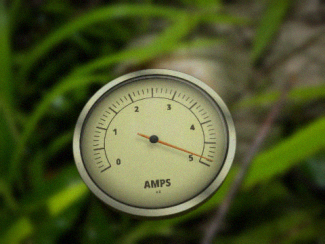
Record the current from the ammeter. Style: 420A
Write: 4.9A
